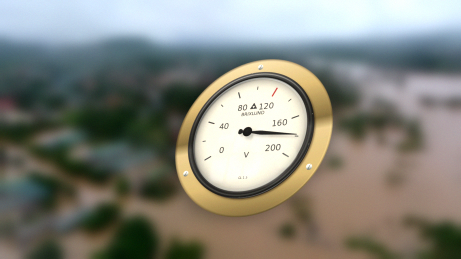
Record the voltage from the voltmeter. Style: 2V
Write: 180V
